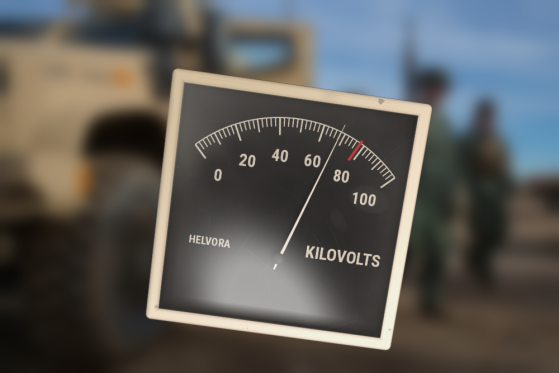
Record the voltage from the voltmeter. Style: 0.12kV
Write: 68kV
